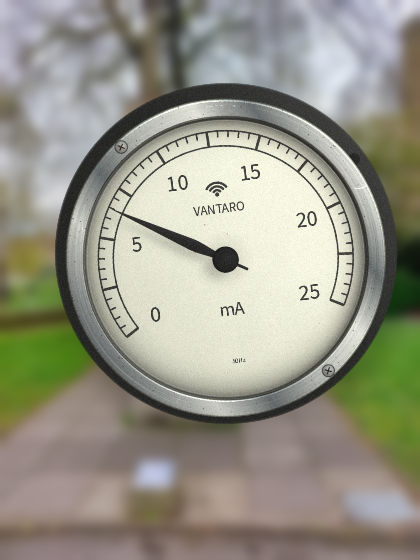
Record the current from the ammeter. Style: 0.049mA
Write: 6.5mA
